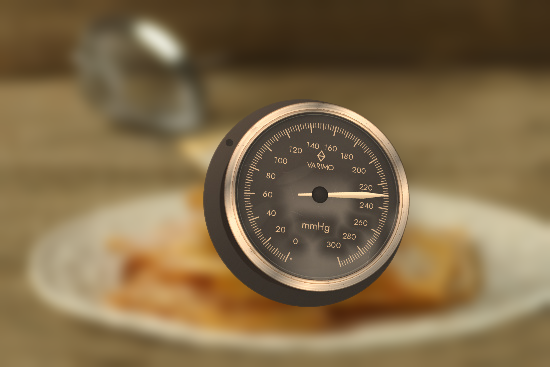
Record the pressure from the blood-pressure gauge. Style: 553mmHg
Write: 230mmHg
